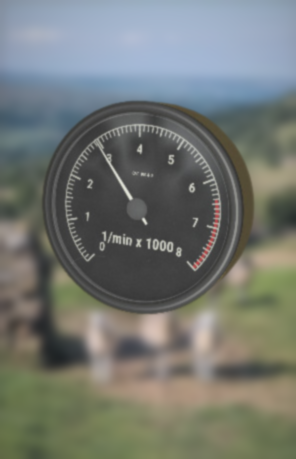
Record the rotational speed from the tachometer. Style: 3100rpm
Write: 3000rpm
